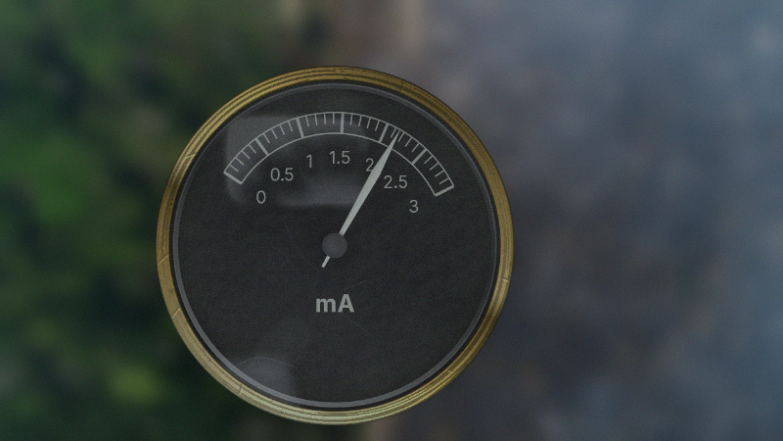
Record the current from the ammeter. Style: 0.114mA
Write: 2.15mA
